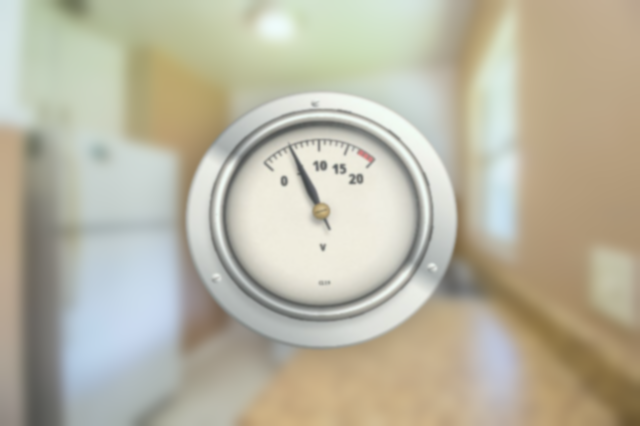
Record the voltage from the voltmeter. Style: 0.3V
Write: 5V
